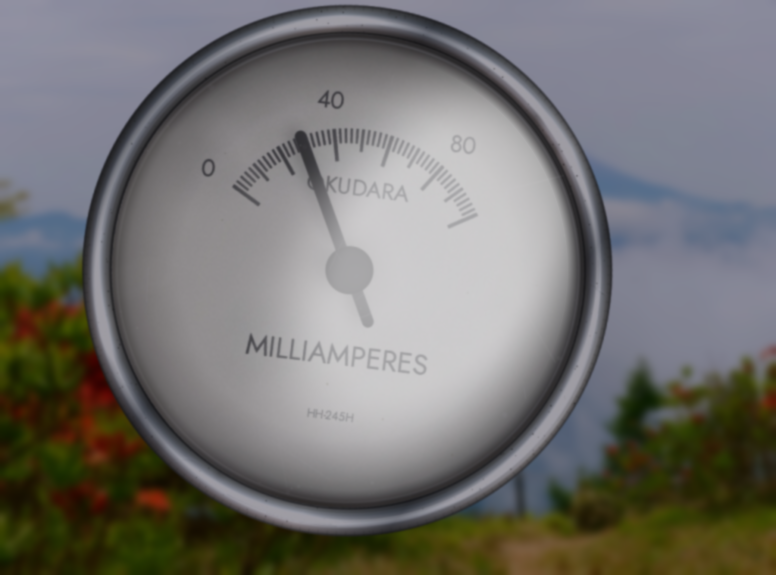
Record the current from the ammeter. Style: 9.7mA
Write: 28mA
